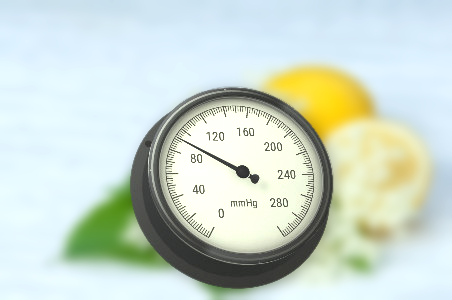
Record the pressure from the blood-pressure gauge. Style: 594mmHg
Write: 90mmHg
